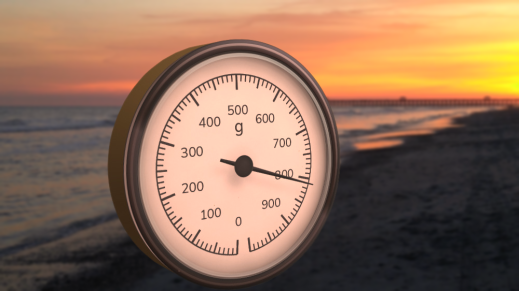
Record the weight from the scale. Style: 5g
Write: 810g
